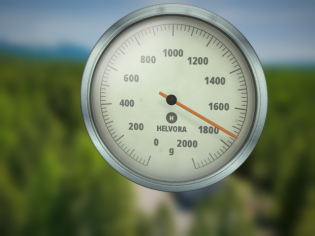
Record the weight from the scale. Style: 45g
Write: 1740g
